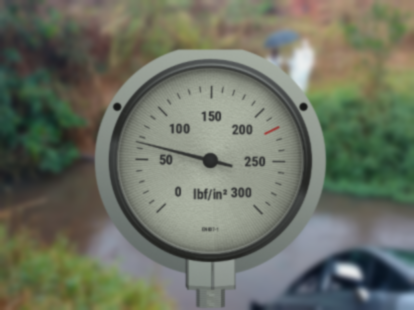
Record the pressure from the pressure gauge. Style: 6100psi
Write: 65psi
